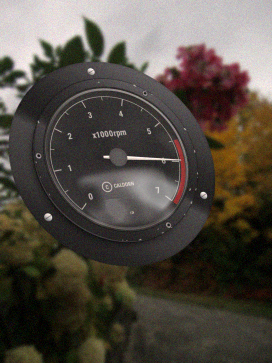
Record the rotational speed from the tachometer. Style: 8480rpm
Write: 6000rpm
